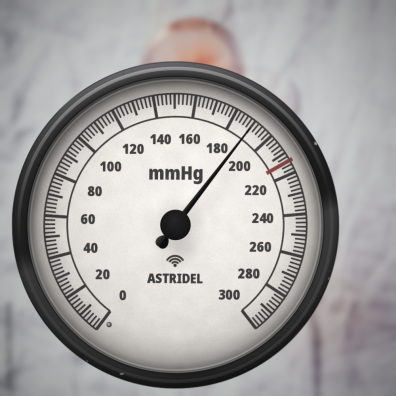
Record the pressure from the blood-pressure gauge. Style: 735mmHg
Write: 190mmHg
